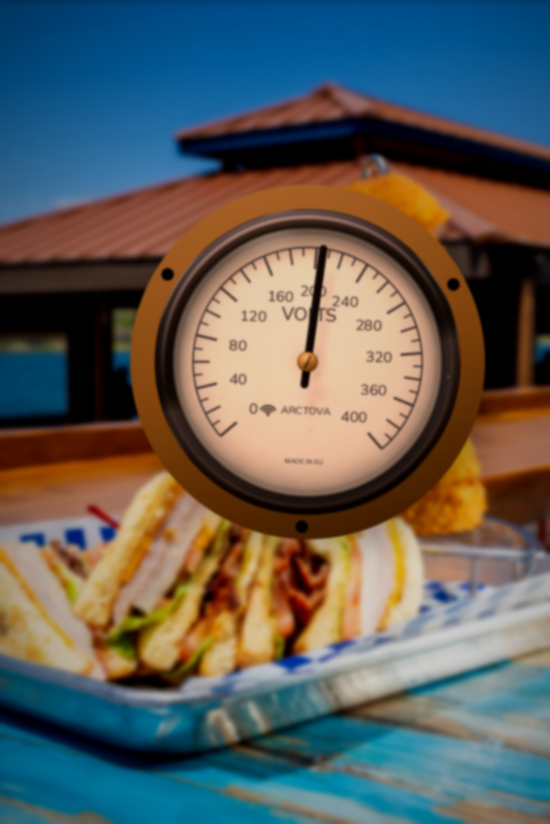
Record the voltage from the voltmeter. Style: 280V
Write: 205V
